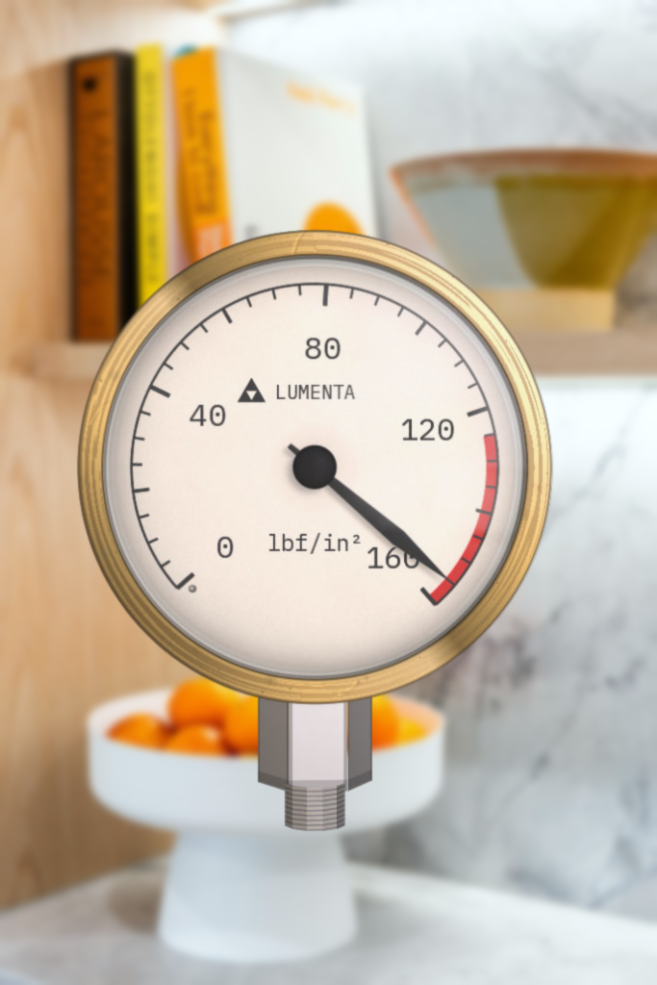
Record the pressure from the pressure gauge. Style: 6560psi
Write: 155psi
